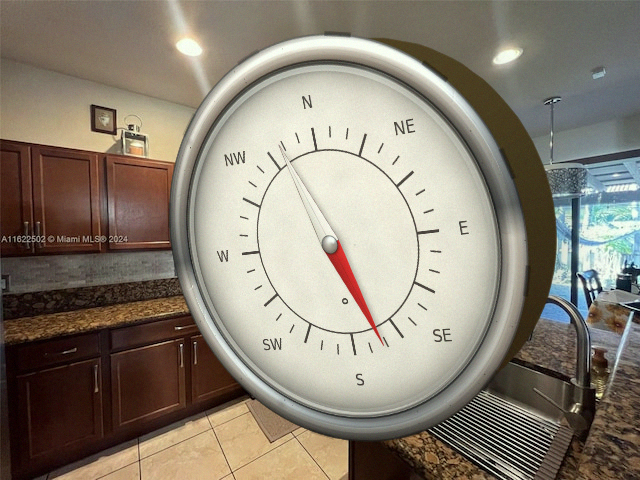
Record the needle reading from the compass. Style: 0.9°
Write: 160°
